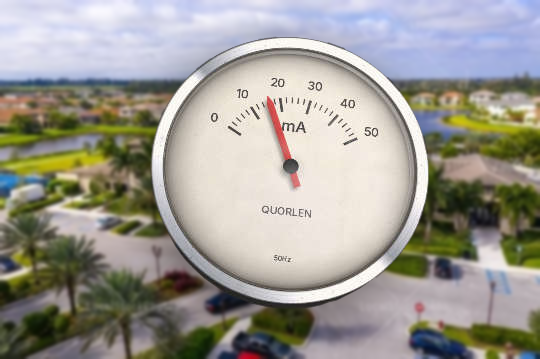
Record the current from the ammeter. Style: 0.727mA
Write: 16mA
